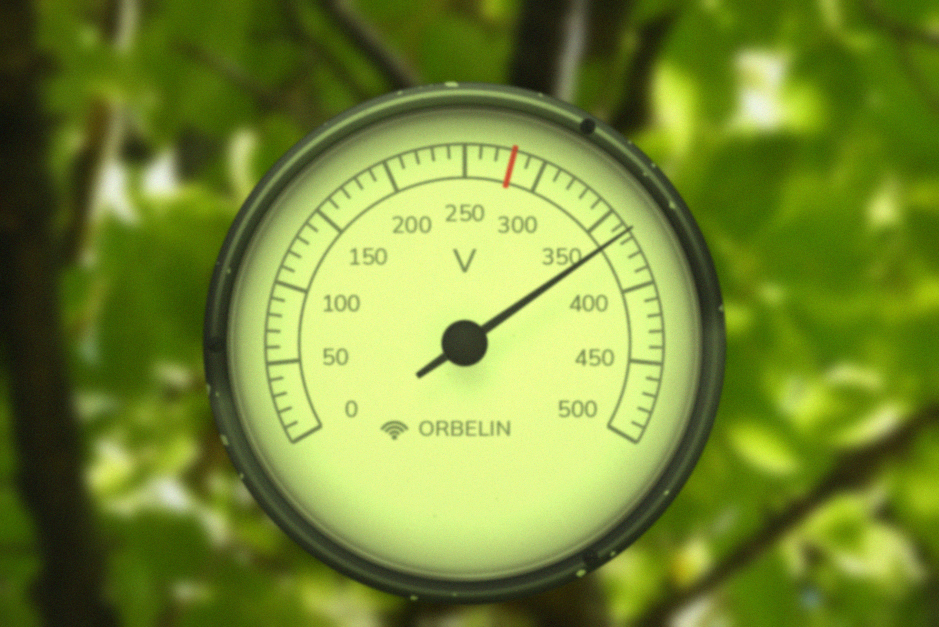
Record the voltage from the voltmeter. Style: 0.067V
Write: 365V
